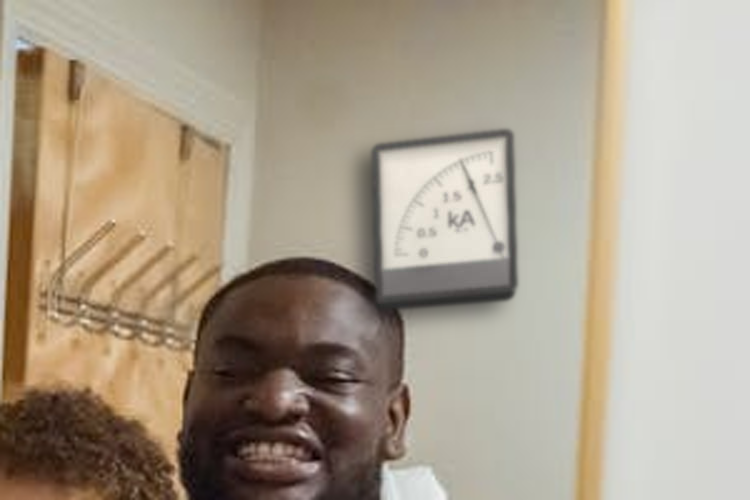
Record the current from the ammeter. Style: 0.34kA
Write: 2kA
